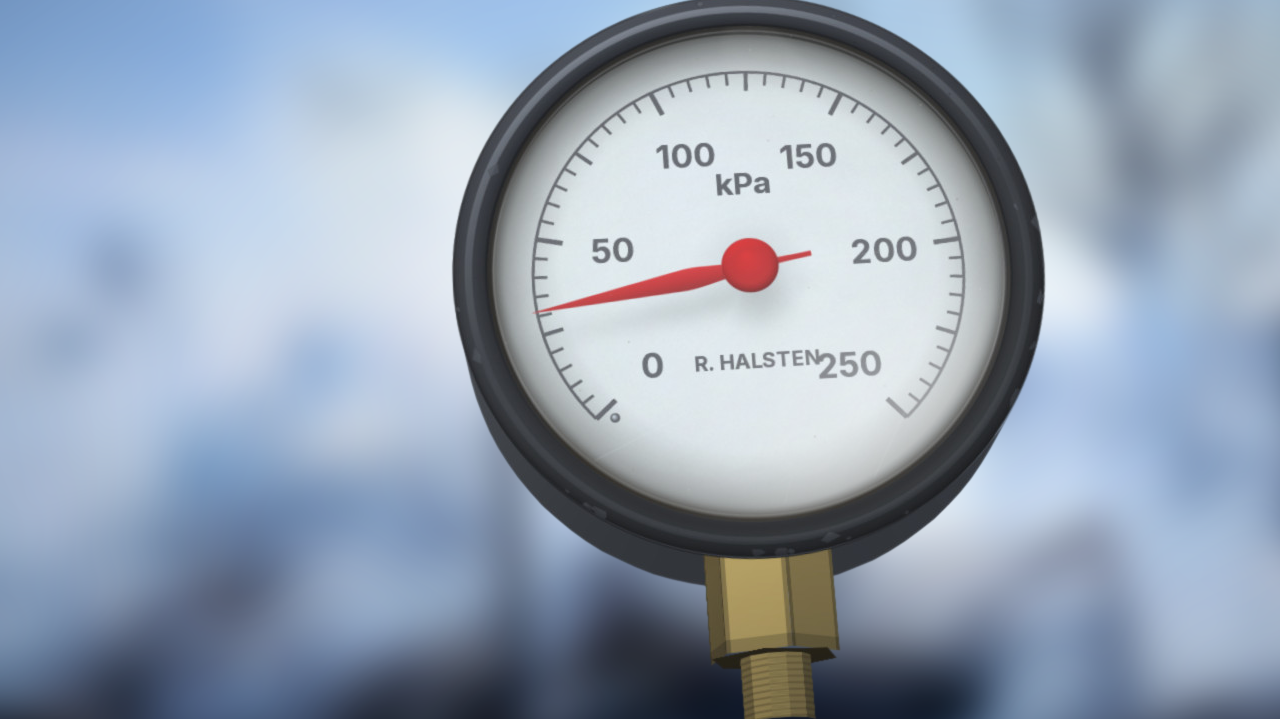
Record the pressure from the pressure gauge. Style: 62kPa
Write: 30kPa
